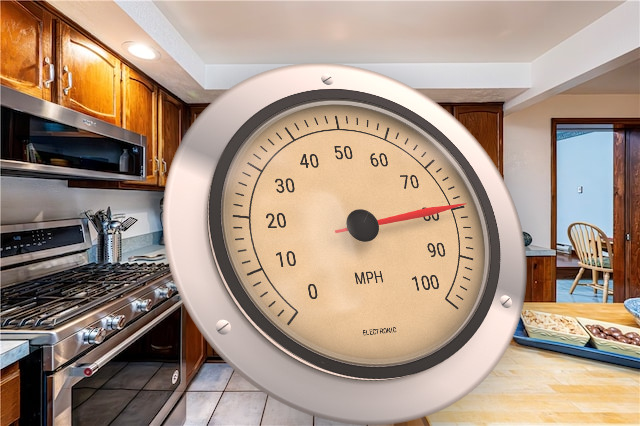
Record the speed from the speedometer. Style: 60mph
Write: 80mph
